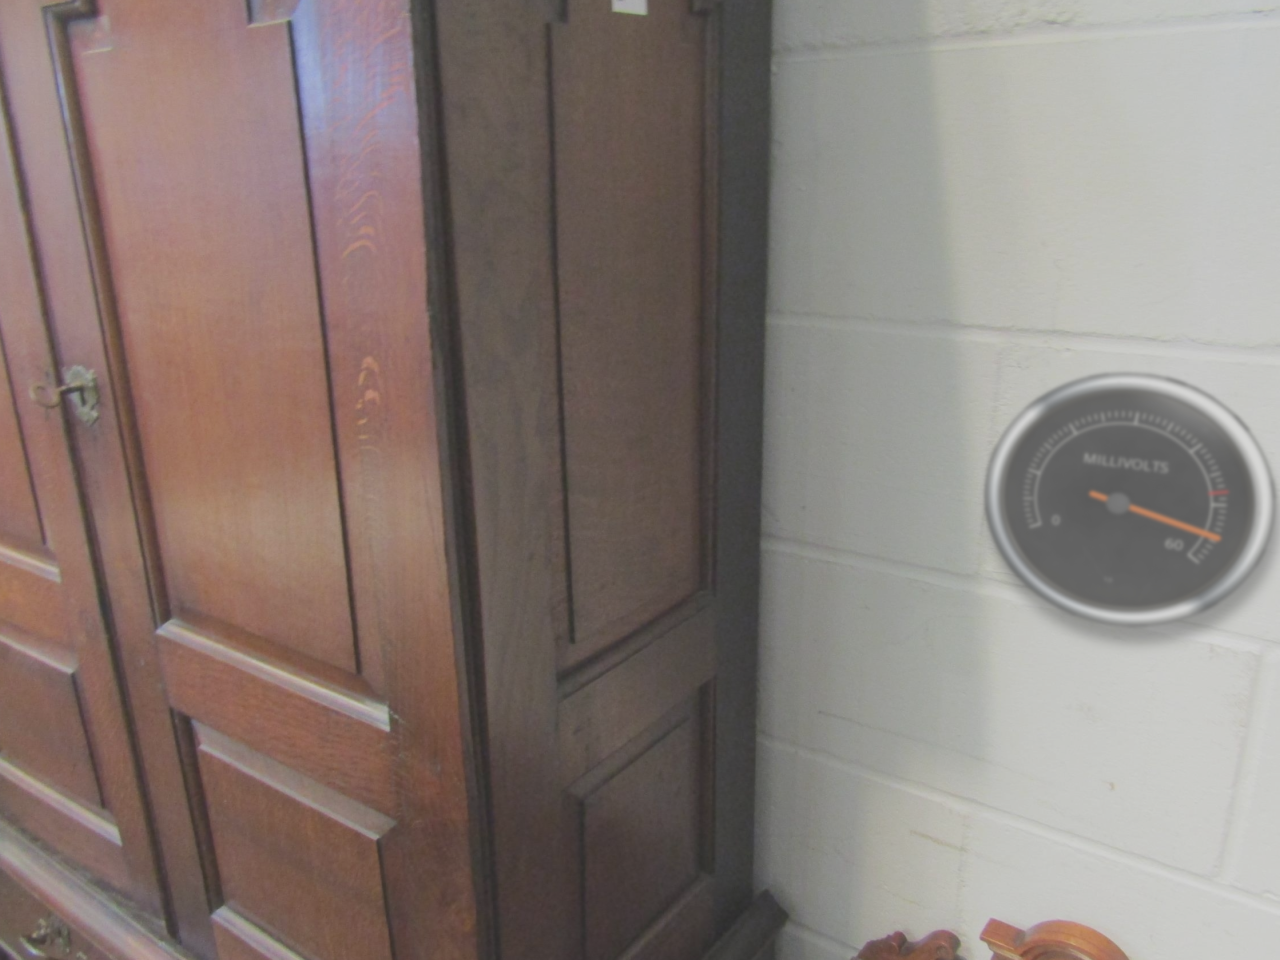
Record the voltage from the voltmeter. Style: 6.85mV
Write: 55mV
